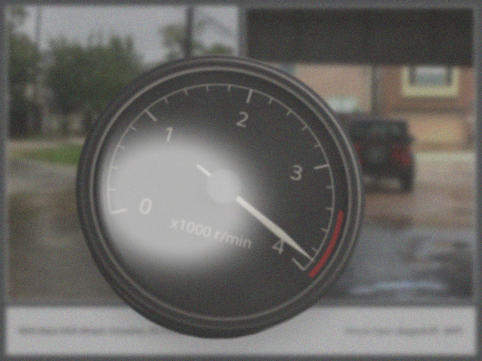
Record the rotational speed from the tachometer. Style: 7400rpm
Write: 3900rpm
